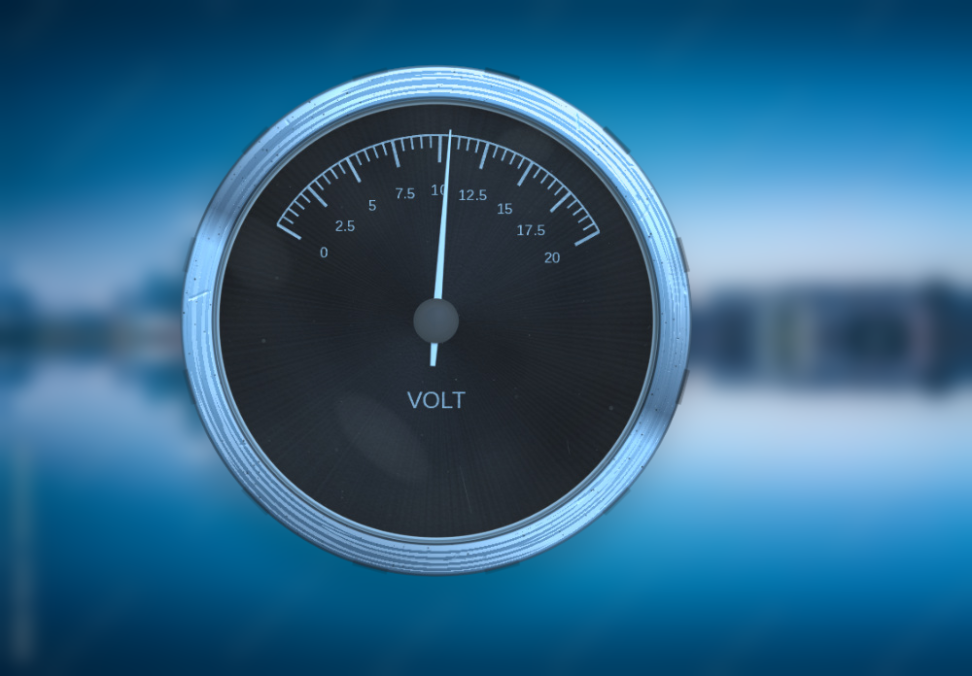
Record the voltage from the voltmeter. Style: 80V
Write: 10.5V
